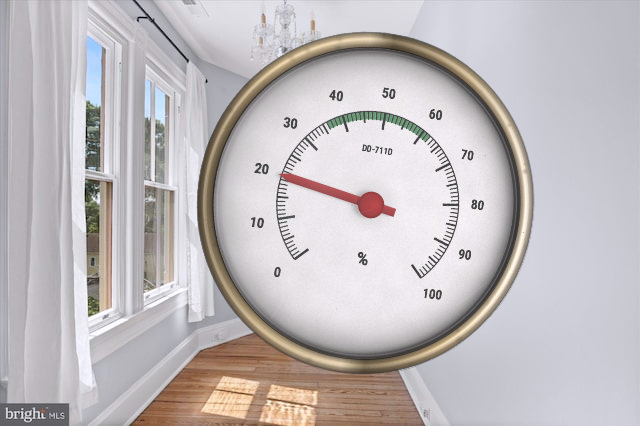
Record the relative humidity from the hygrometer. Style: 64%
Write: 20%
